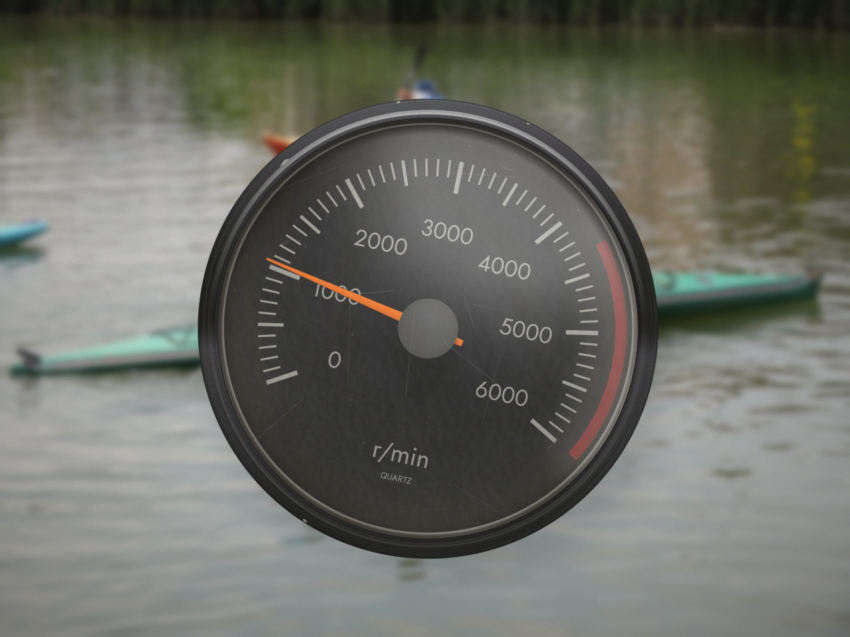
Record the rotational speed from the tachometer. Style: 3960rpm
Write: 1050rpm
